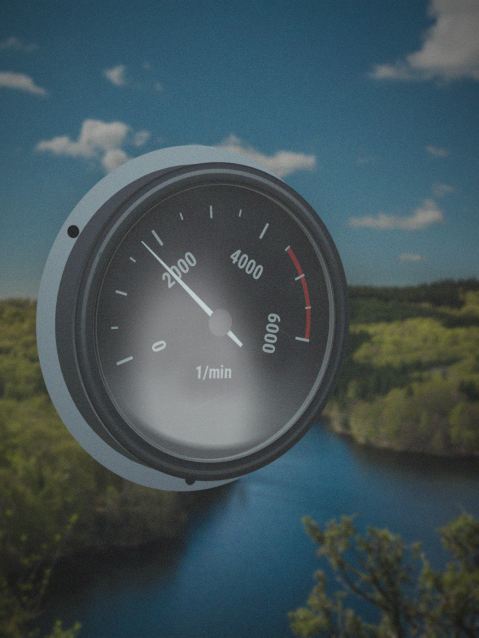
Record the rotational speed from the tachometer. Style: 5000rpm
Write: 1750rpm
